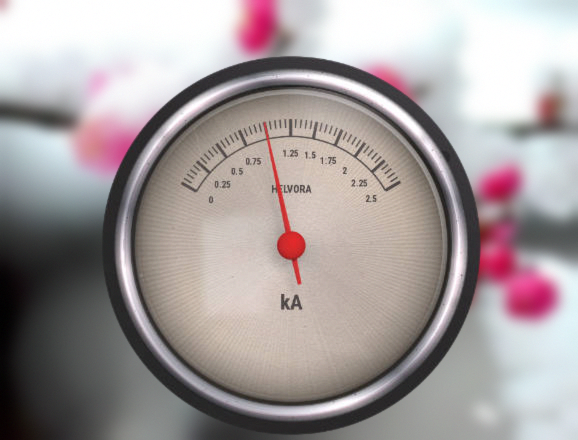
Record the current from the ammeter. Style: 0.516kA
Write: 1kA
